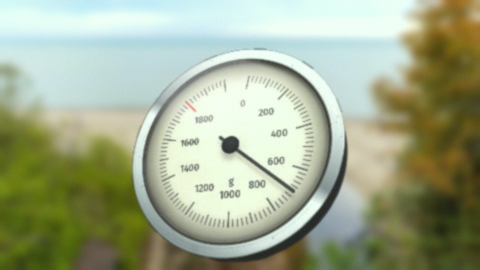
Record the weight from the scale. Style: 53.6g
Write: 700g
